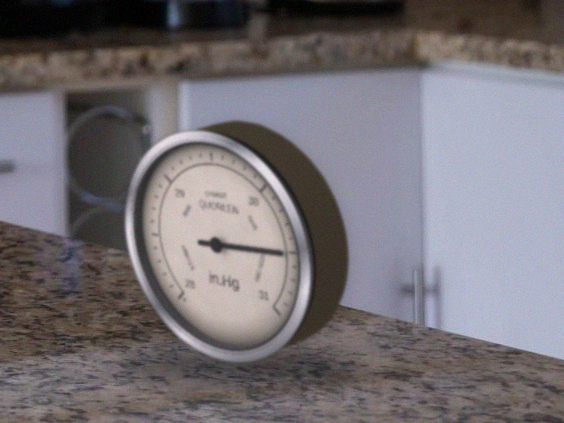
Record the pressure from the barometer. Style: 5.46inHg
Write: 30.5inHg
